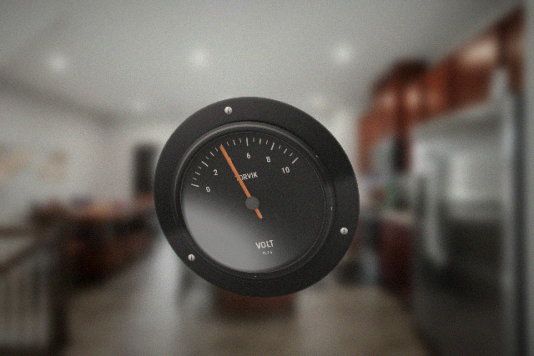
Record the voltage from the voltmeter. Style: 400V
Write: 4V
